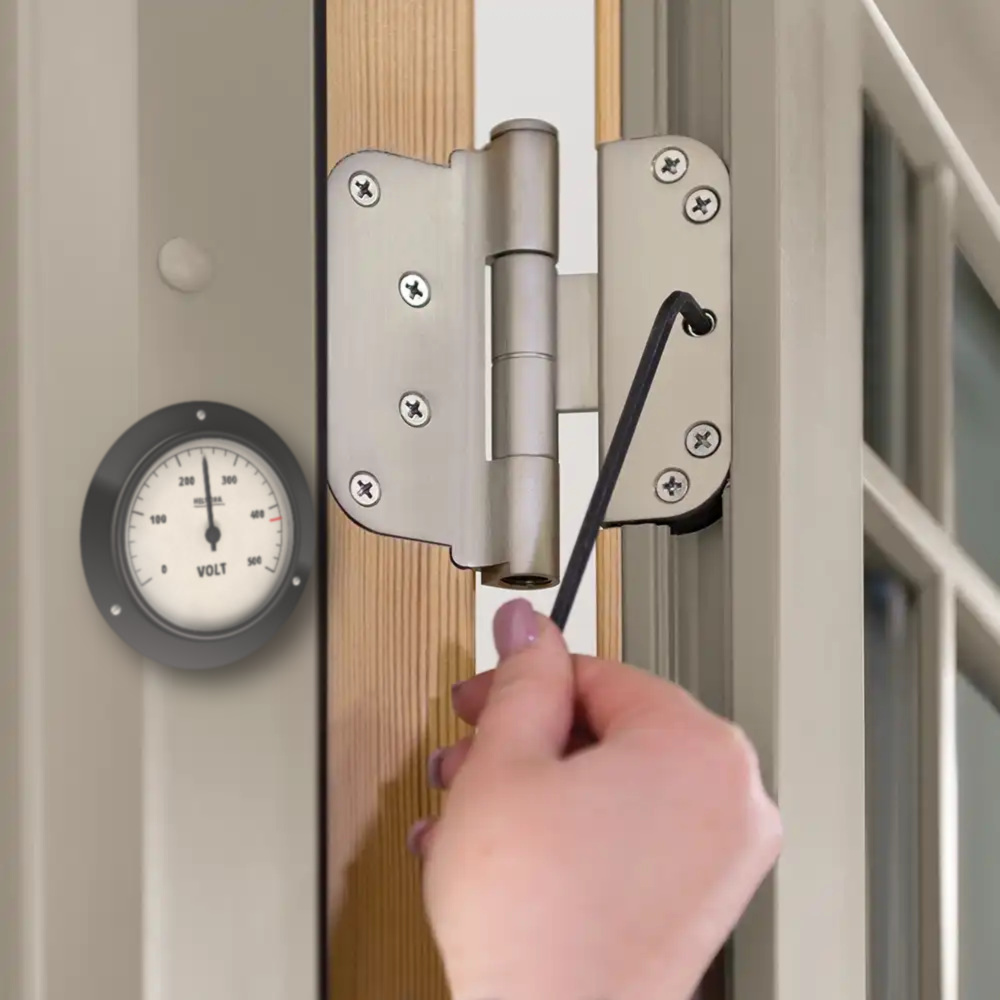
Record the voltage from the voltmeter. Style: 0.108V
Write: 240V
